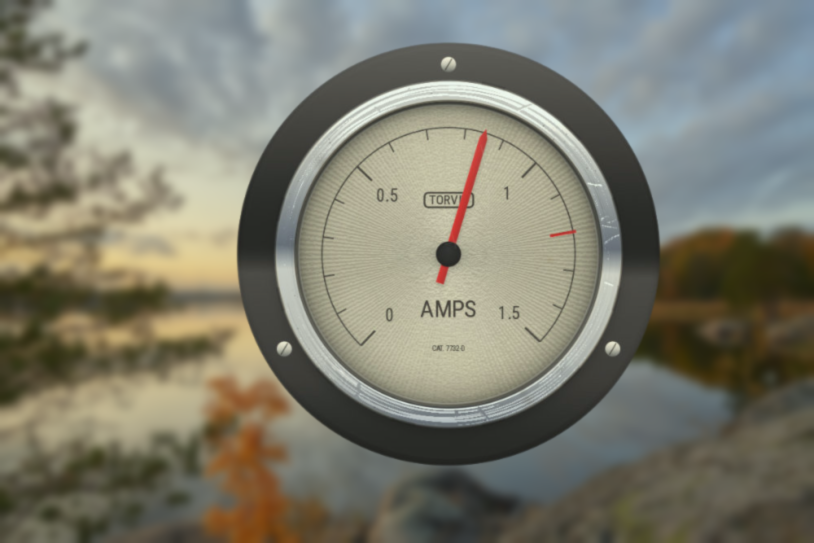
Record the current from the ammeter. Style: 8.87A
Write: 0.85A
